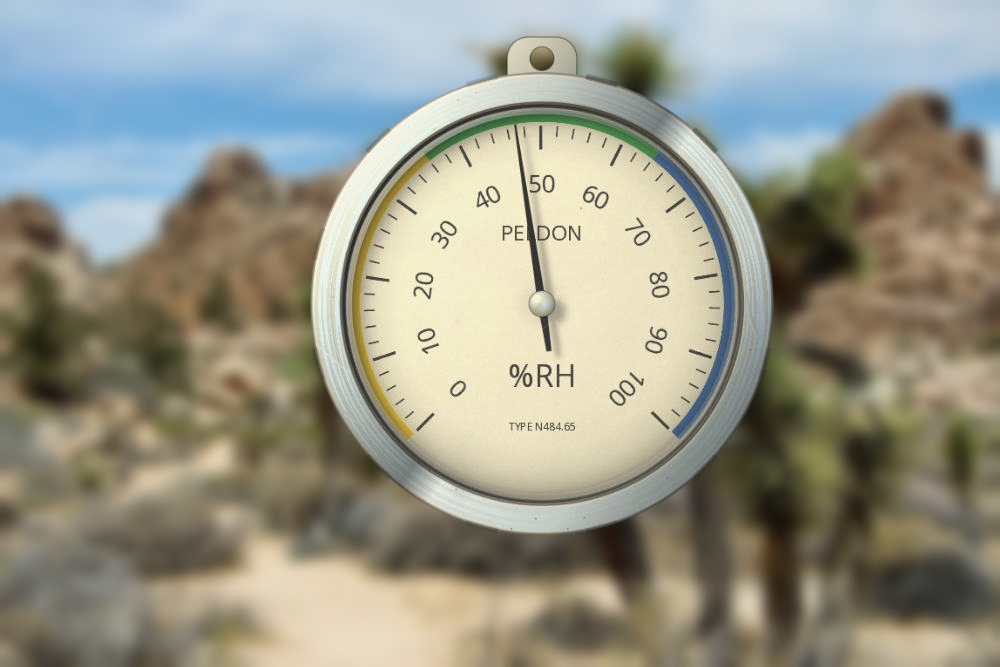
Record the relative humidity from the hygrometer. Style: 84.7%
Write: 47%
